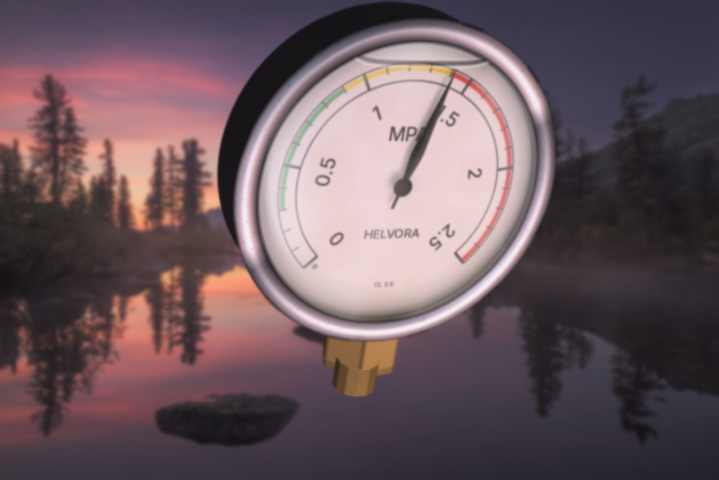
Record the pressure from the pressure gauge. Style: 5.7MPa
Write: 1.4MPa
